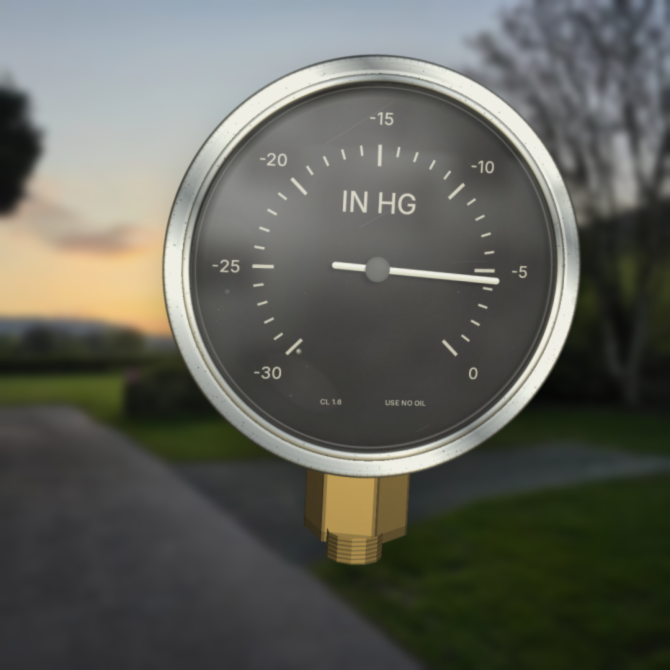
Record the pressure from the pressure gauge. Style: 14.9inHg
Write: -4.5inHg
